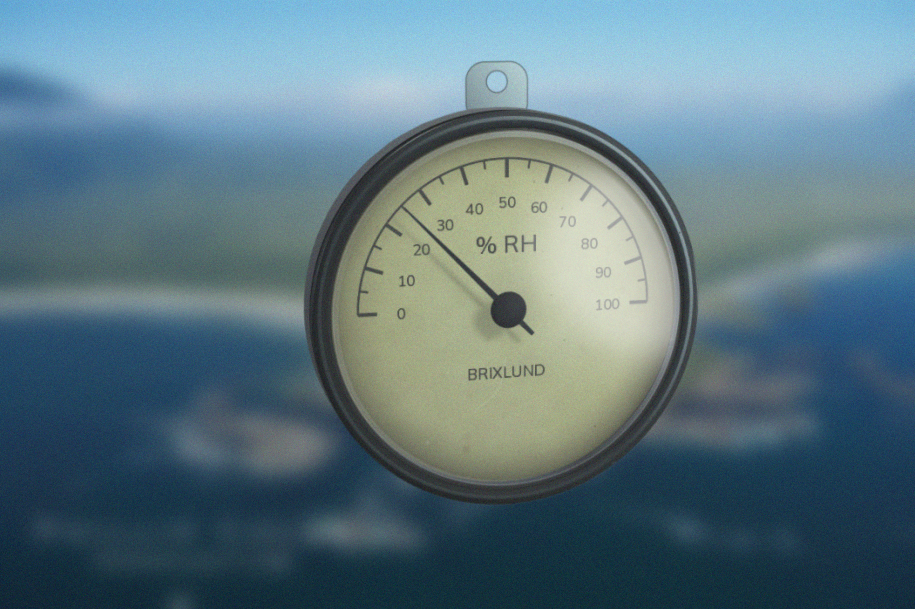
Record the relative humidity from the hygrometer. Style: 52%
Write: 25%
